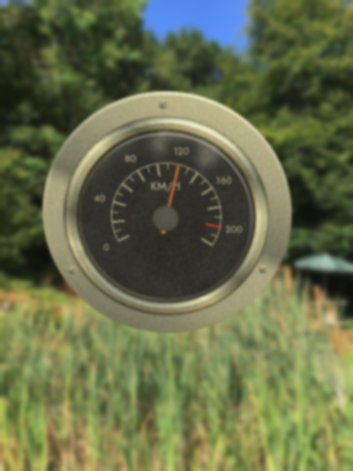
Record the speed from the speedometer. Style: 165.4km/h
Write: 120km/h
